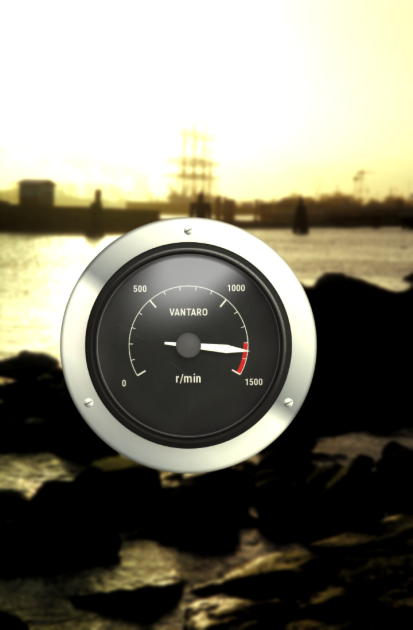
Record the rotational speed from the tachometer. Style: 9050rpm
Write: 1350rpm
